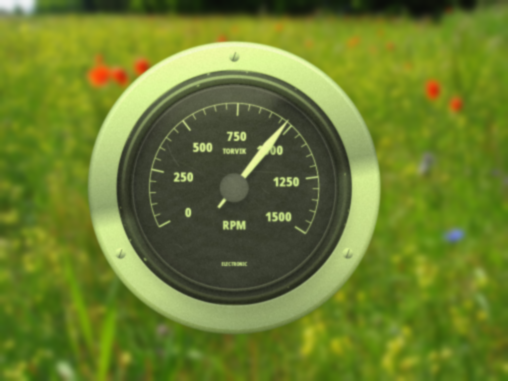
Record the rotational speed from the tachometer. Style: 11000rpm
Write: 975rpm
